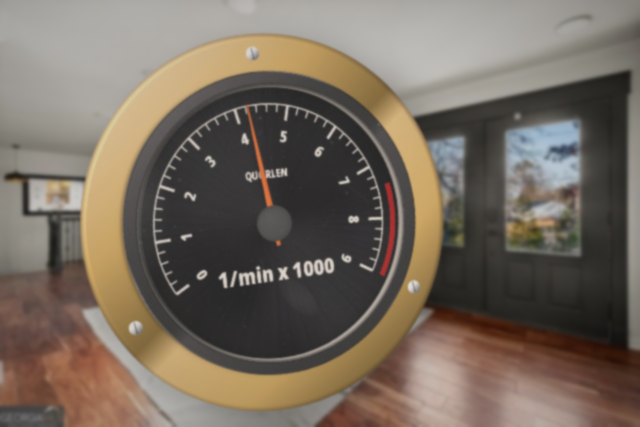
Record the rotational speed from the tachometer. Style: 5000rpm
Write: 4200rpm
